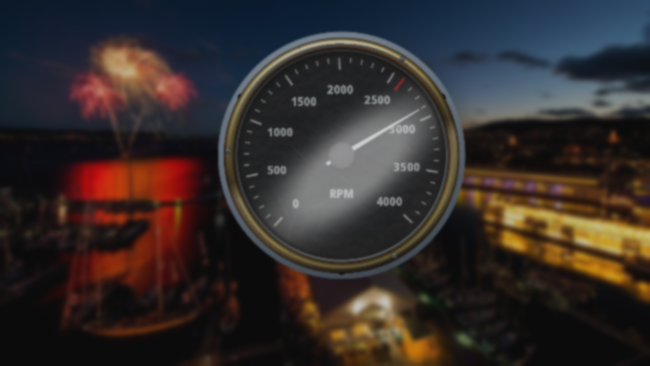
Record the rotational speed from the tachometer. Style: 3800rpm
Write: 2900rpm
